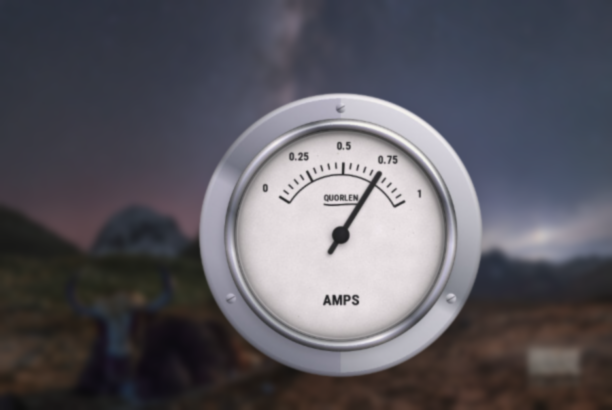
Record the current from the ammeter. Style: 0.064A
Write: 0.75A
